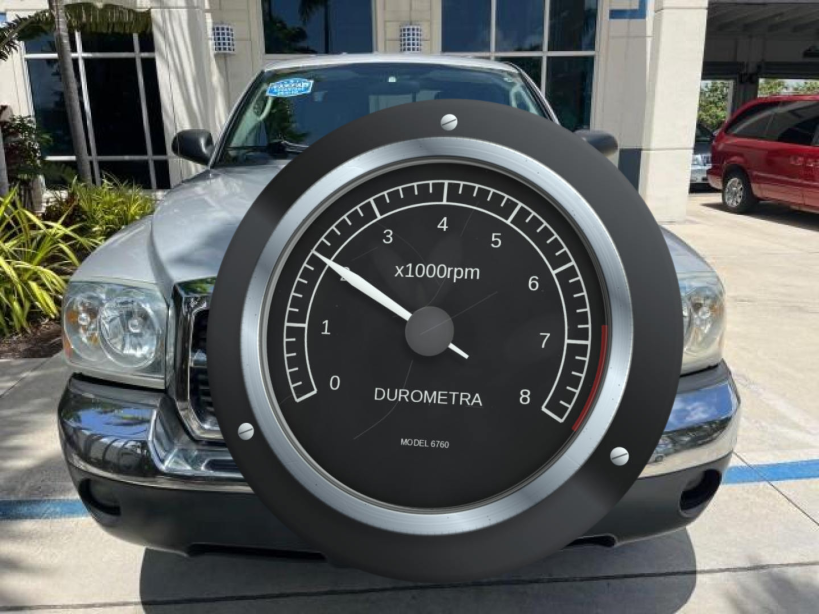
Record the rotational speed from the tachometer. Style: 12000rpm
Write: 2000rpm
